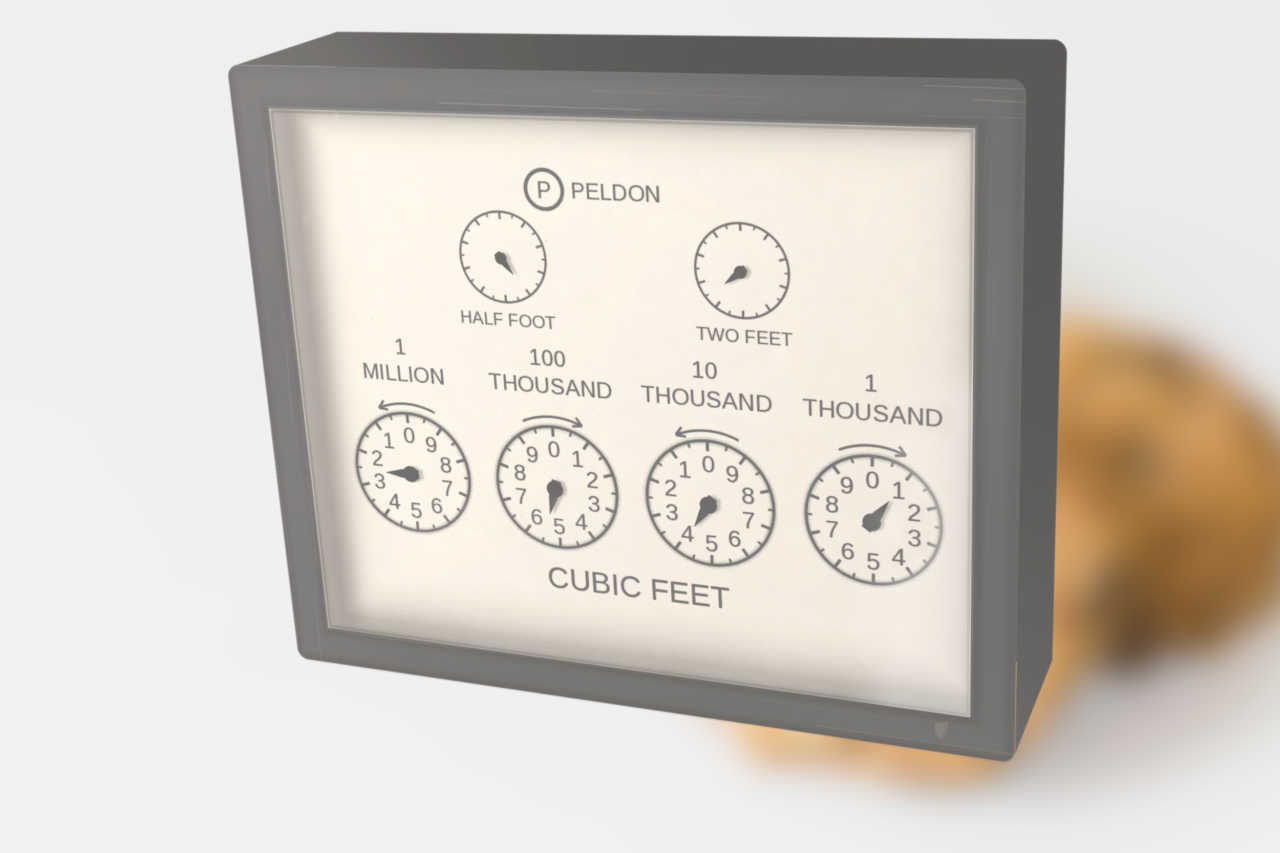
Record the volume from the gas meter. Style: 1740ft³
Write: 254100ft³
